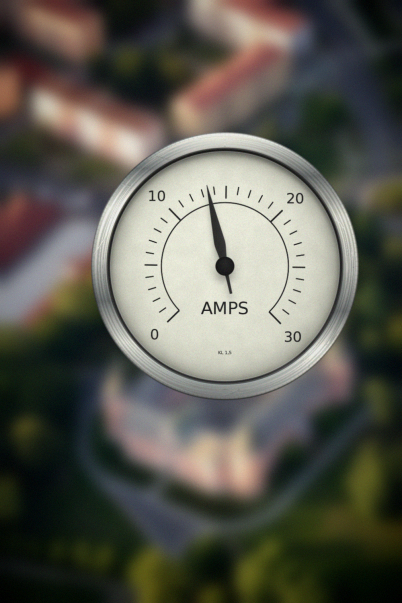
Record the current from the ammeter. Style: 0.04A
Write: 13.5A
